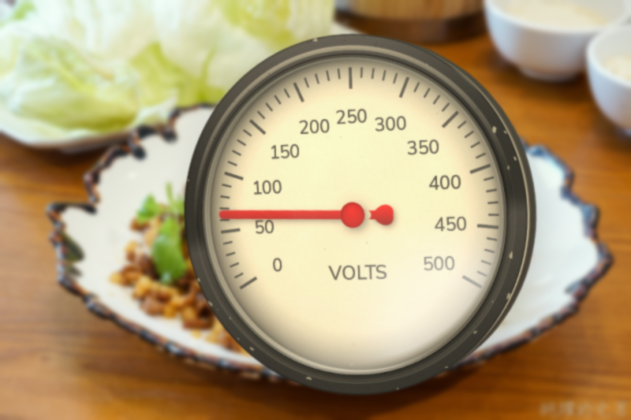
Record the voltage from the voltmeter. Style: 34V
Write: 65V
